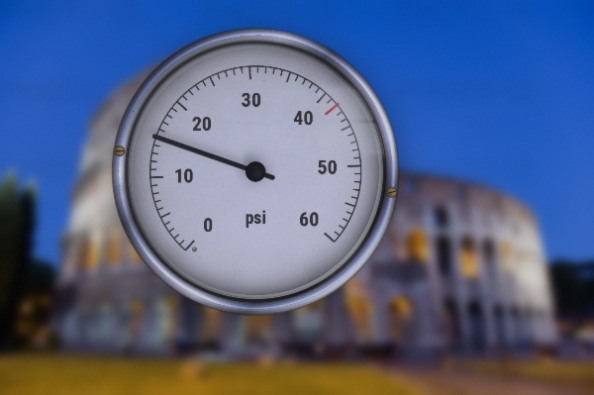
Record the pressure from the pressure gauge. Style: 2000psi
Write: 15psi
